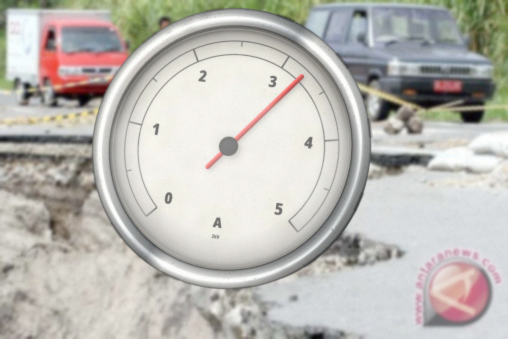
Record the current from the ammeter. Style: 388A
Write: 3.25A
